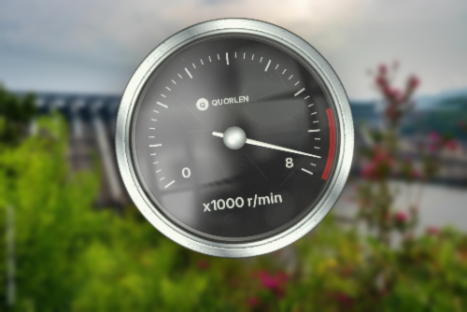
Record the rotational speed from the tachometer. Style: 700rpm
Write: 7600rpm
